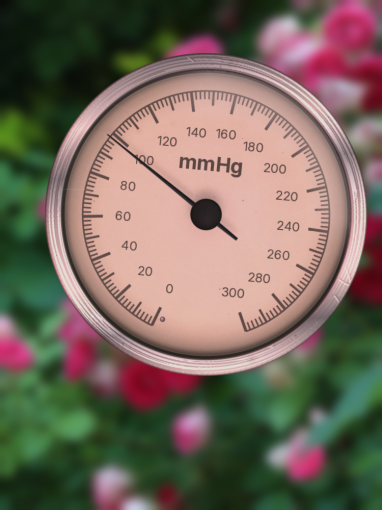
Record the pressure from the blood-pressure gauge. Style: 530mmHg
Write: 98mmHg
